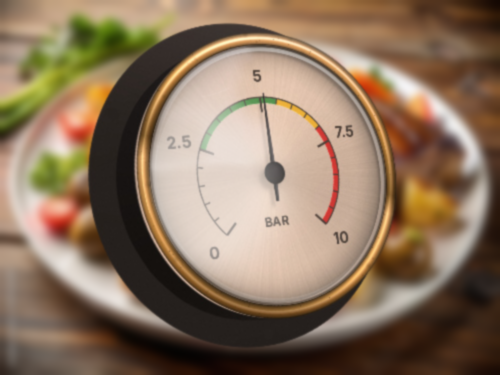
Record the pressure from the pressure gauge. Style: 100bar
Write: 5bar
